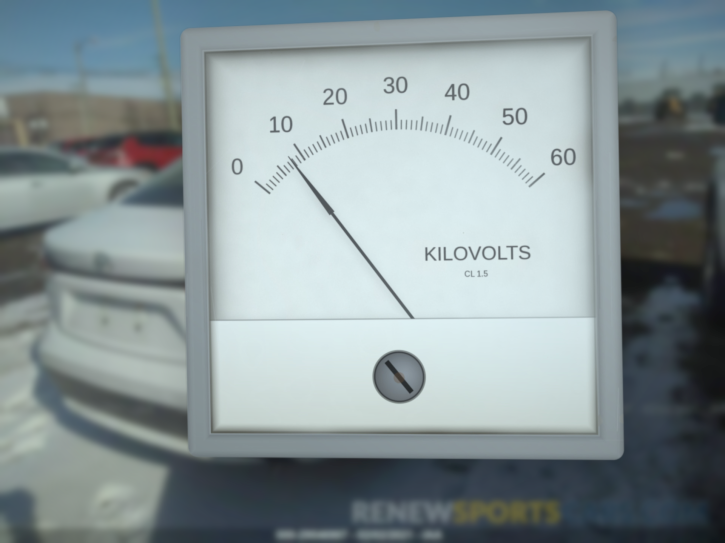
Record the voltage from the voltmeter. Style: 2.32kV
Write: 8kV
